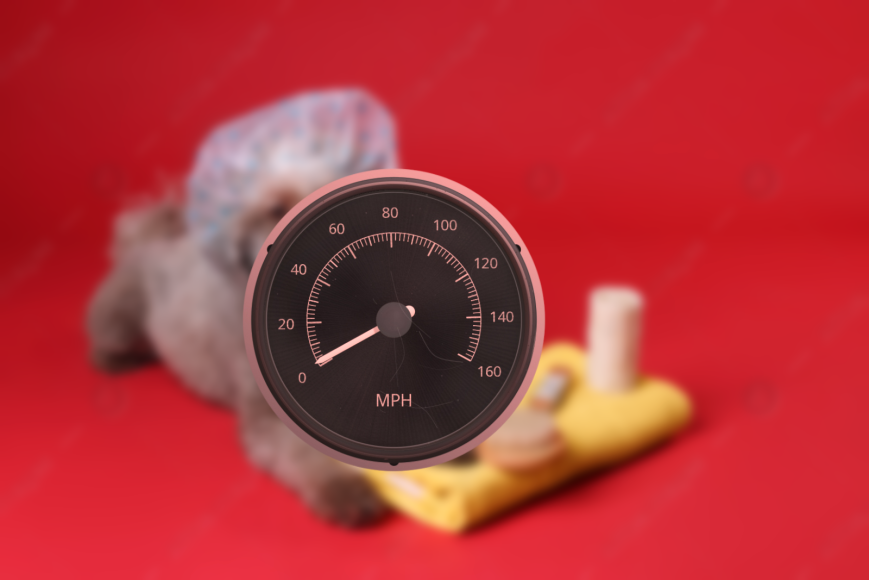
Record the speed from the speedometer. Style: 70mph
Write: 2mph
